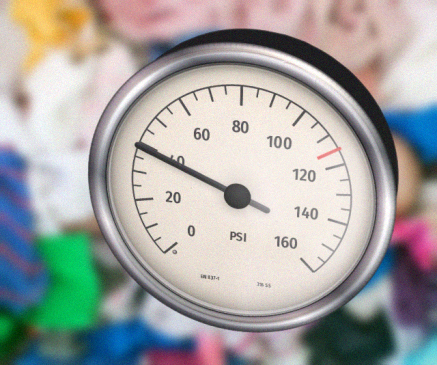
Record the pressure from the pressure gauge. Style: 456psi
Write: 40psi
